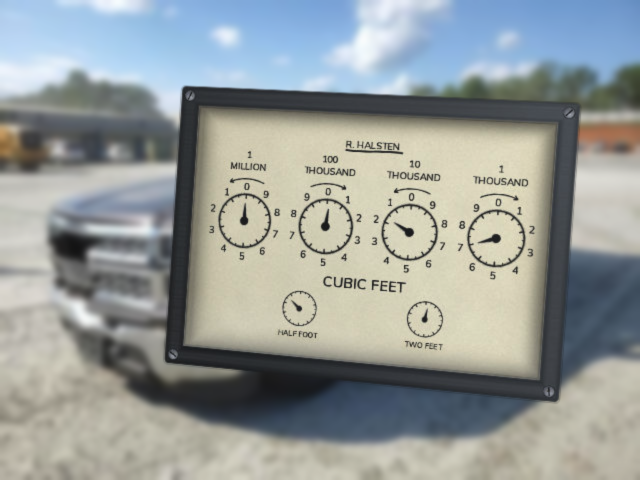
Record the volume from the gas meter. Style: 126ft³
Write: 1700ft³
